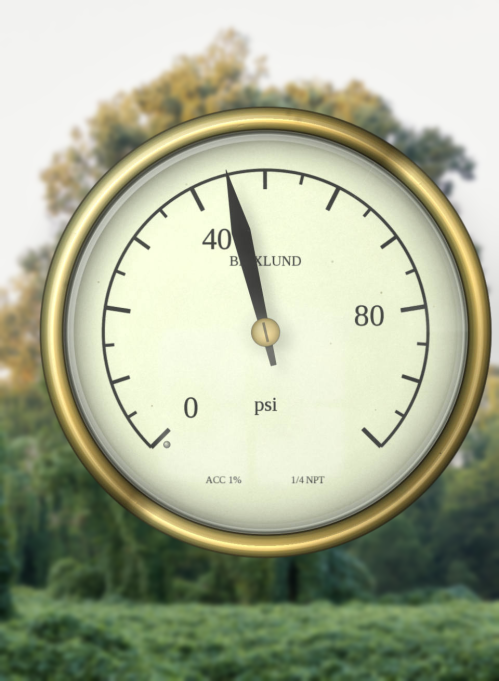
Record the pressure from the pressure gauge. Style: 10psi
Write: 45psi
